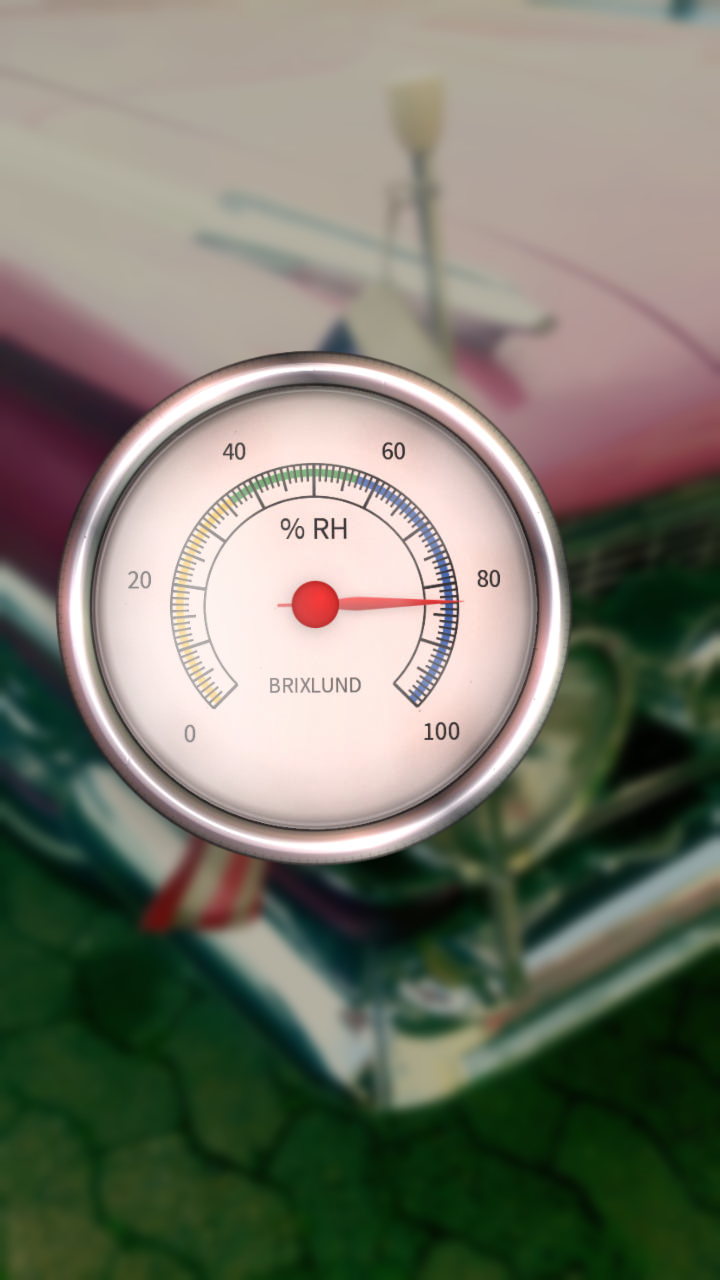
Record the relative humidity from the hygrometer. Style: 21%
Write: 83%
